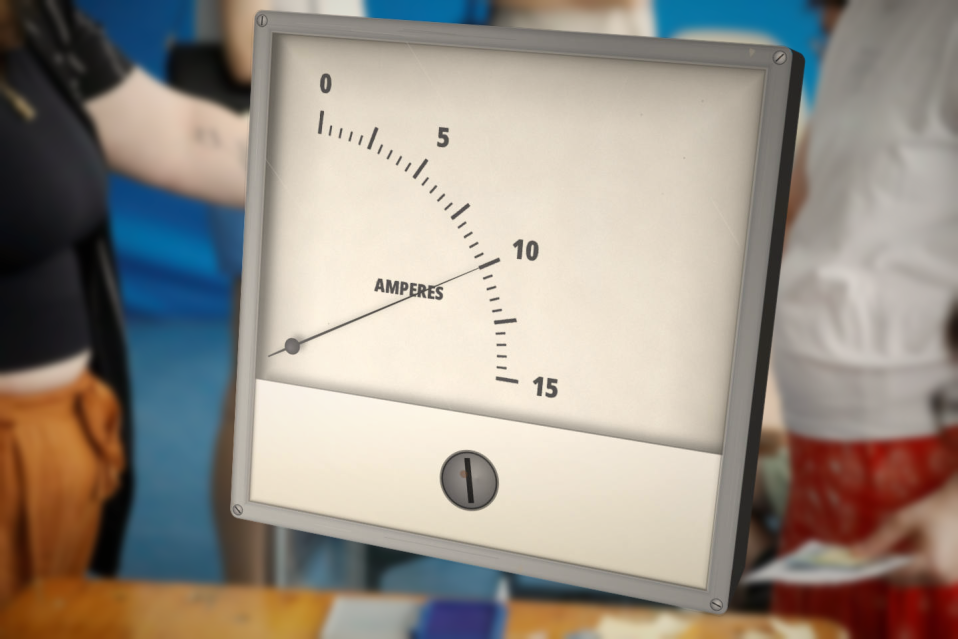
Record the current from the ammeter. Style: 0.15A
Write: 10A
